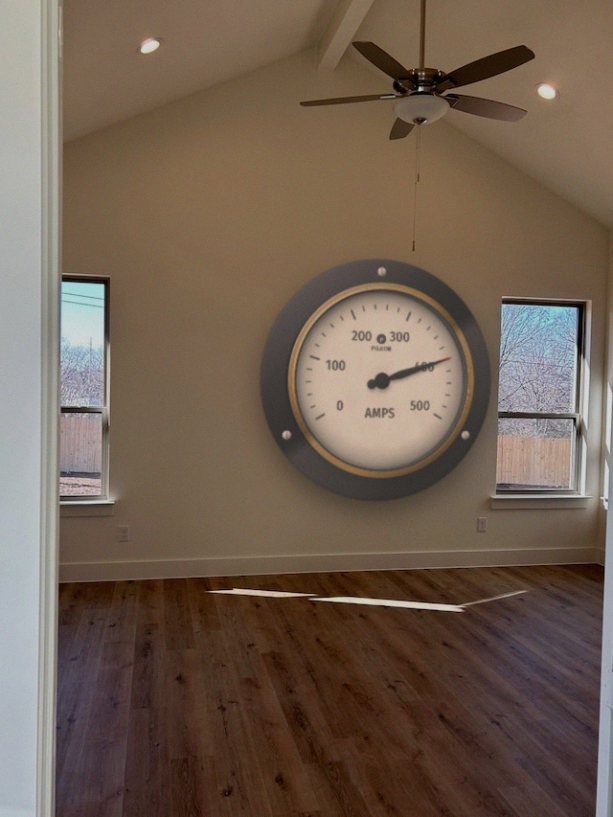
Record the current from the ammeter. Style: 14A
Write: 400A
